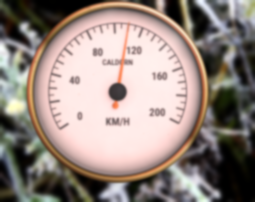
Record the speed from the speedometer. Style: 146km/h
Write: 110km/h
